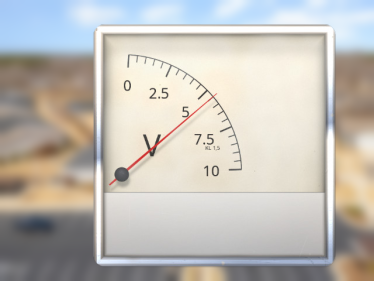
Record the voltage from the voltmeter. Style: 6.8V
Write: 5.5V
